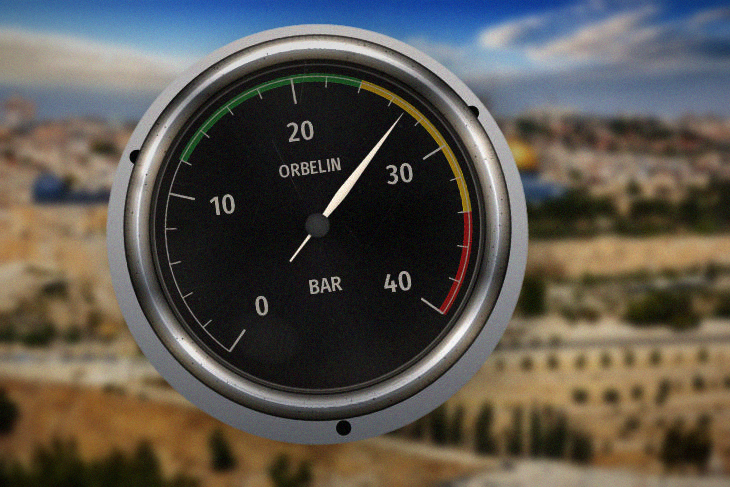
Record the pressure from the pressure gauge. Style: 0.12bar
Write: 27bar
